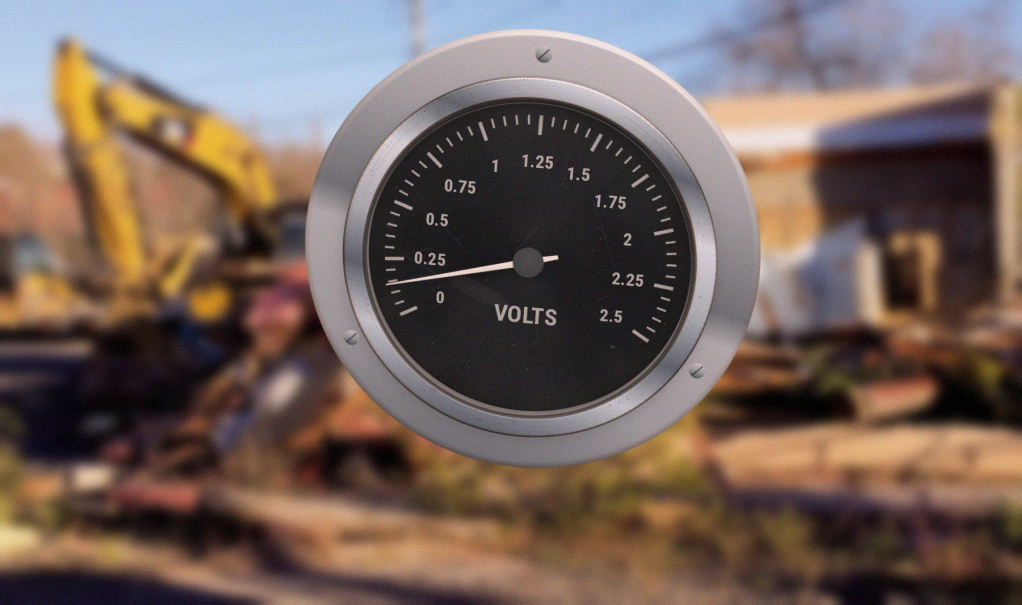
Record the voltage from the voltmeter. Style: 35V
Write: 0.15V
